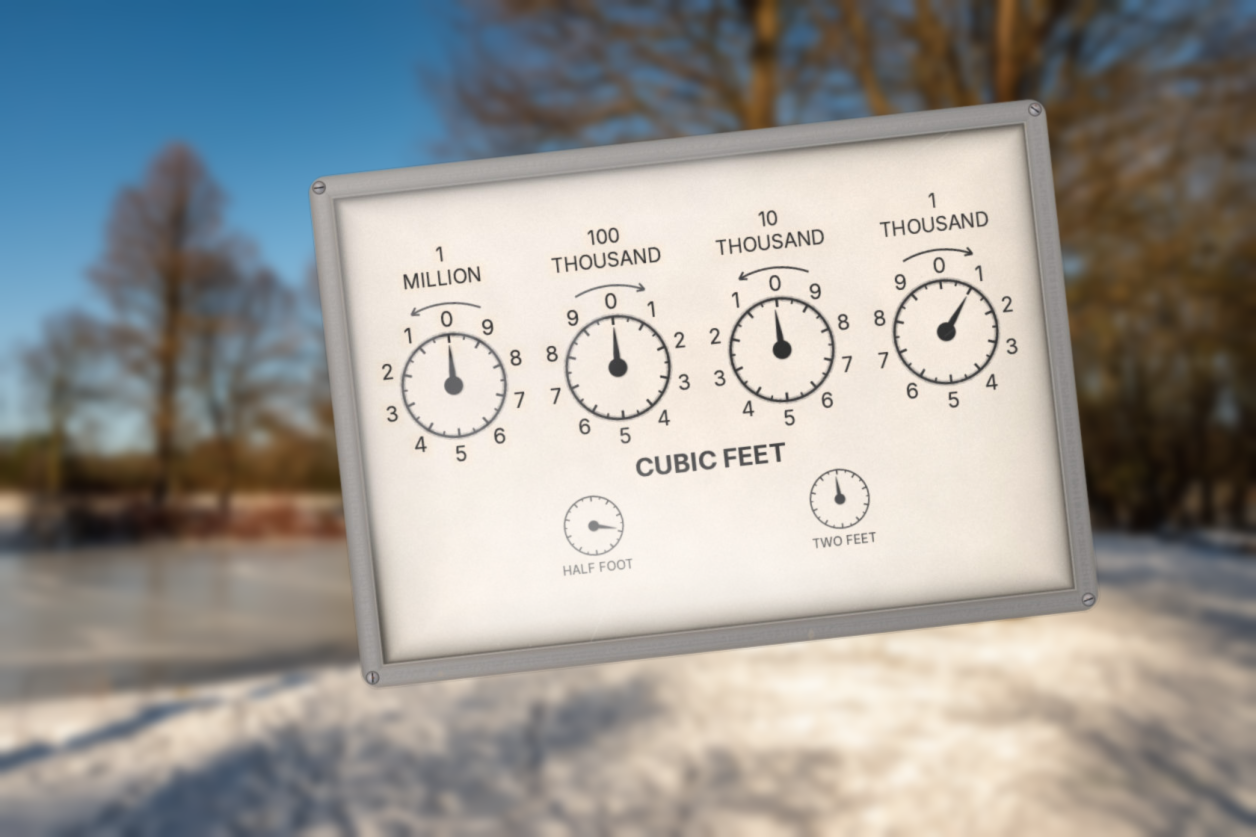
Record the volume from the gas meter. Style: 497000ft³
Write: 100ft³
